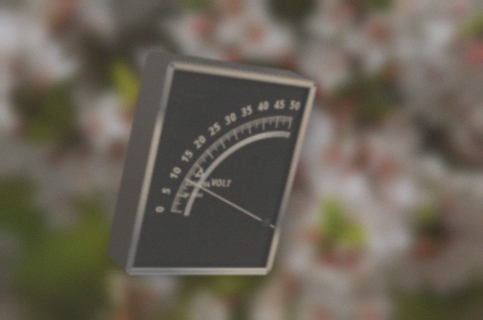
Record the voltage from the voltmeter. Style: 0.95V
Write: 10V
